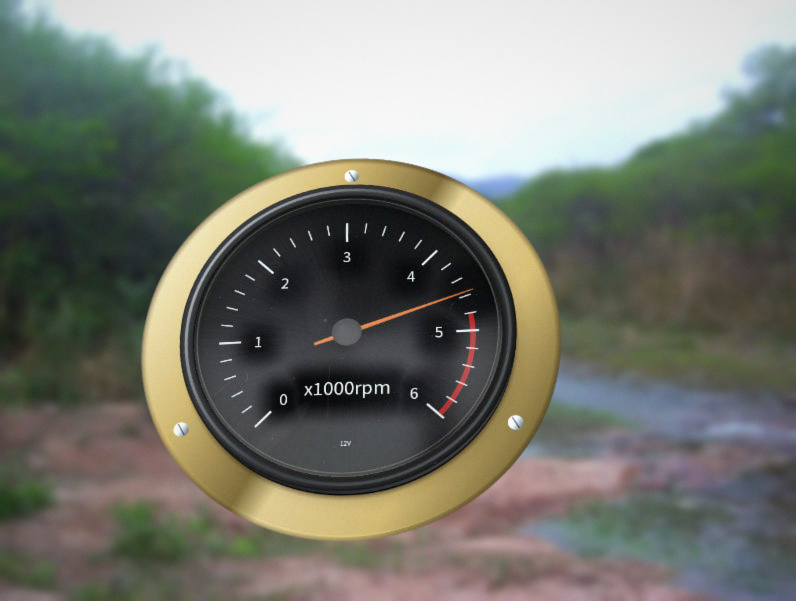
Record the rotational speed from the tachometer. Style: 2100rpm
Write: 4600rpm
